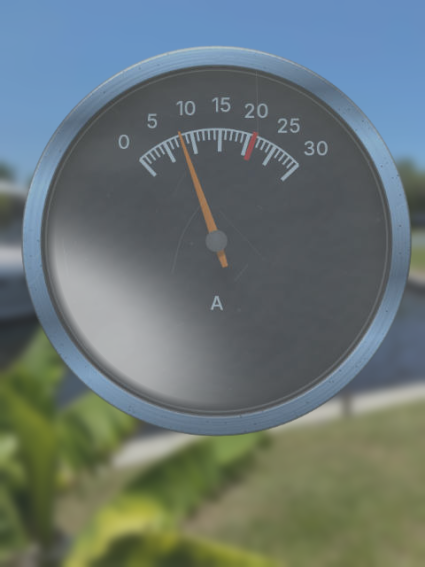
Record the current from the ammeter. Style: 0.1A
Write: 8A
